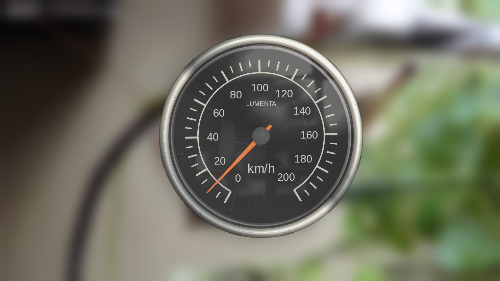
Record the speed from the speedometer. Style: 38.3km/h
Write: 10km/h
